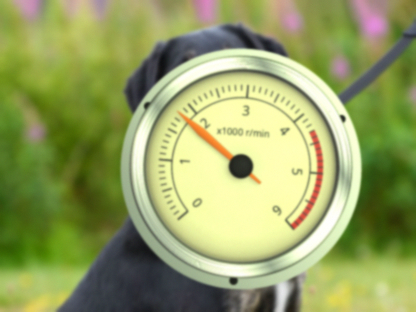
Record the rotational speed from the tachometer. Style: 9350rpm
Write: 1800rpm
